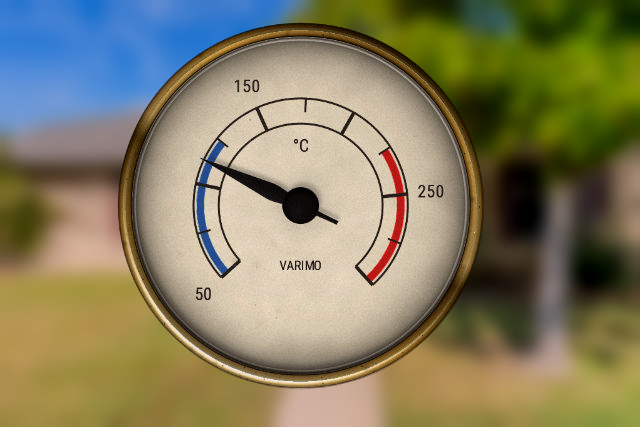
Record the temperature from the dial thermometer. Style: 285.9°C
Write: 112.5°C
